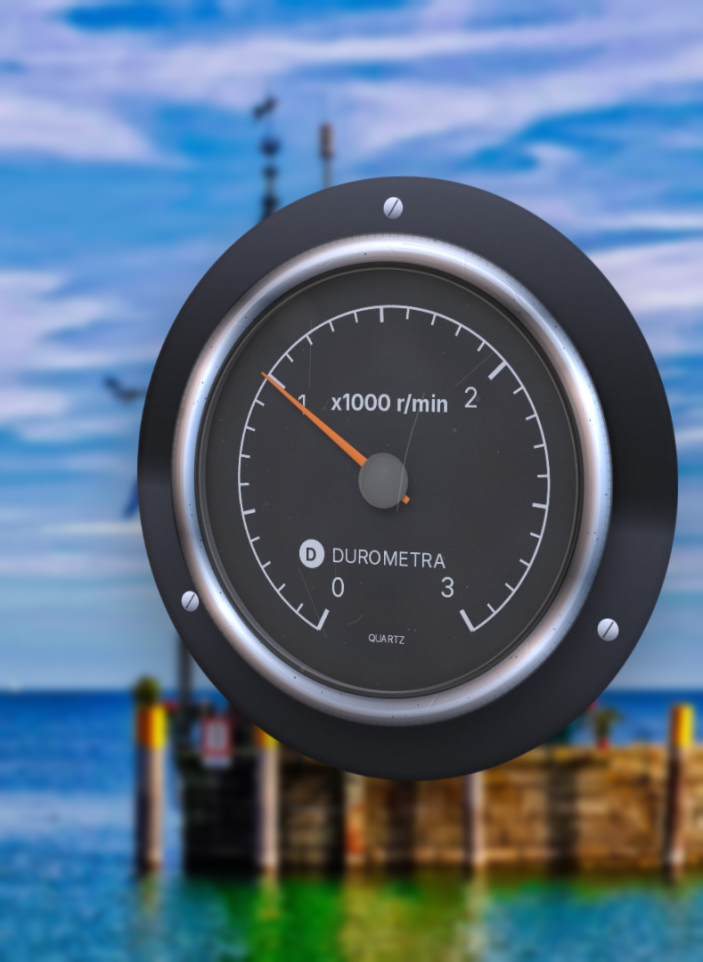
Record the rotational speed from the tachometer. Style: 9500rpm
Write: 1000rpm
